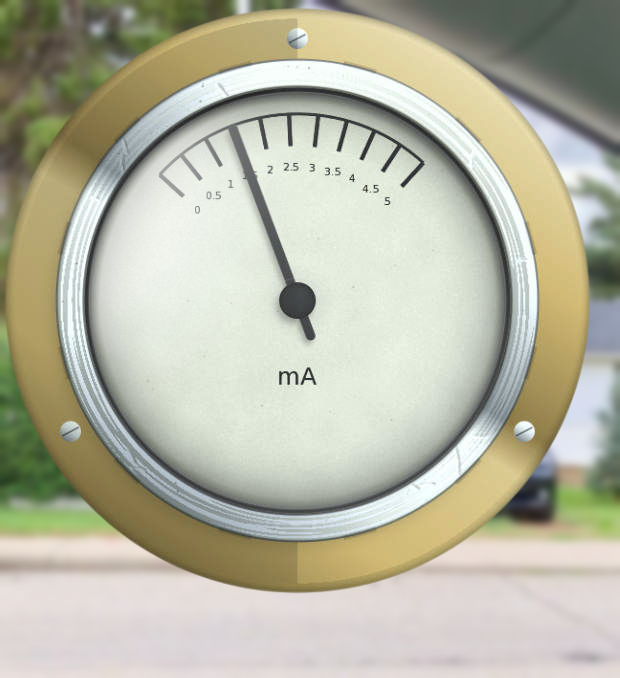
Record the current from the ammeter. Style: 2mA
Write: 1.5mA
